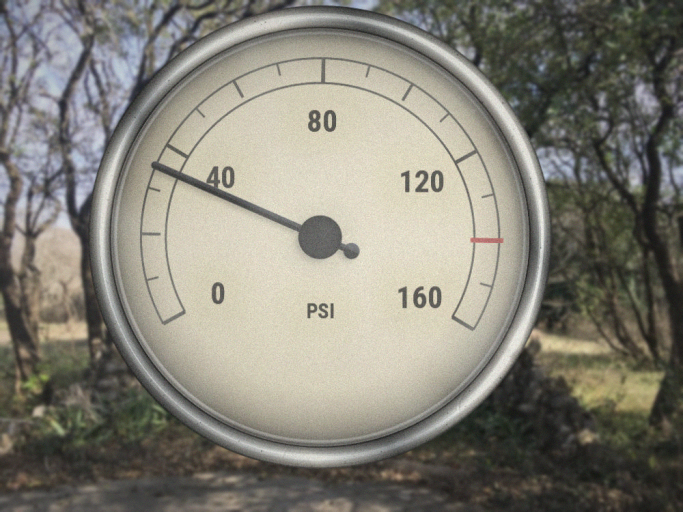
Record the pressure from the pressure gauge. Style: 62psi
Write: 35psi
